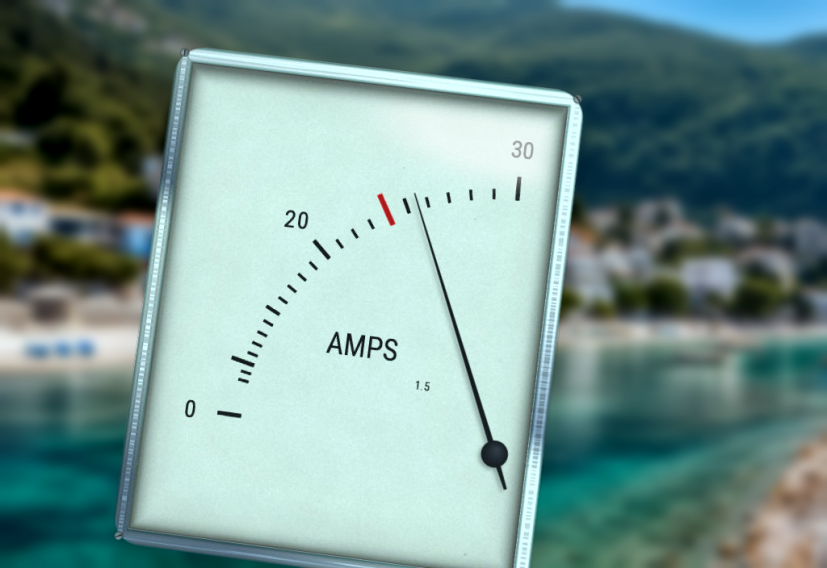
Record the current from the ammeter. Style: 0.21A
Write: 25.5A
